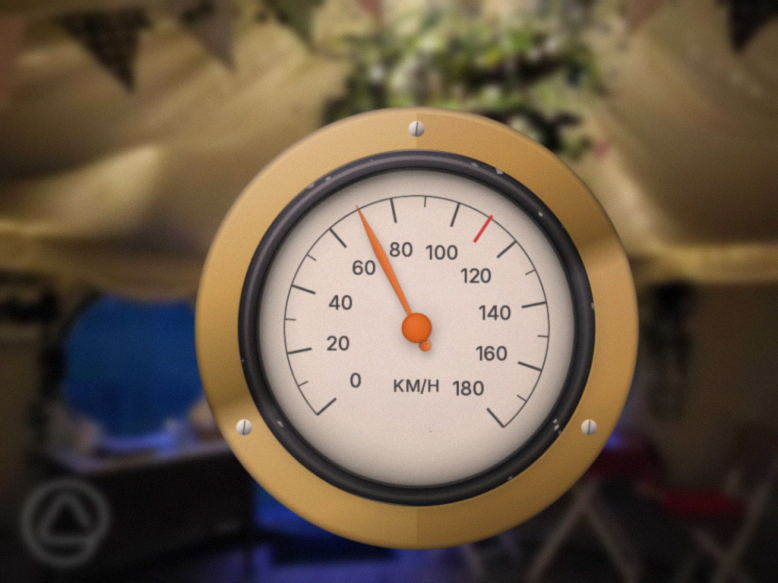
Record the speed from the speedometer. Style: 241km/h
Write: 70km/h
